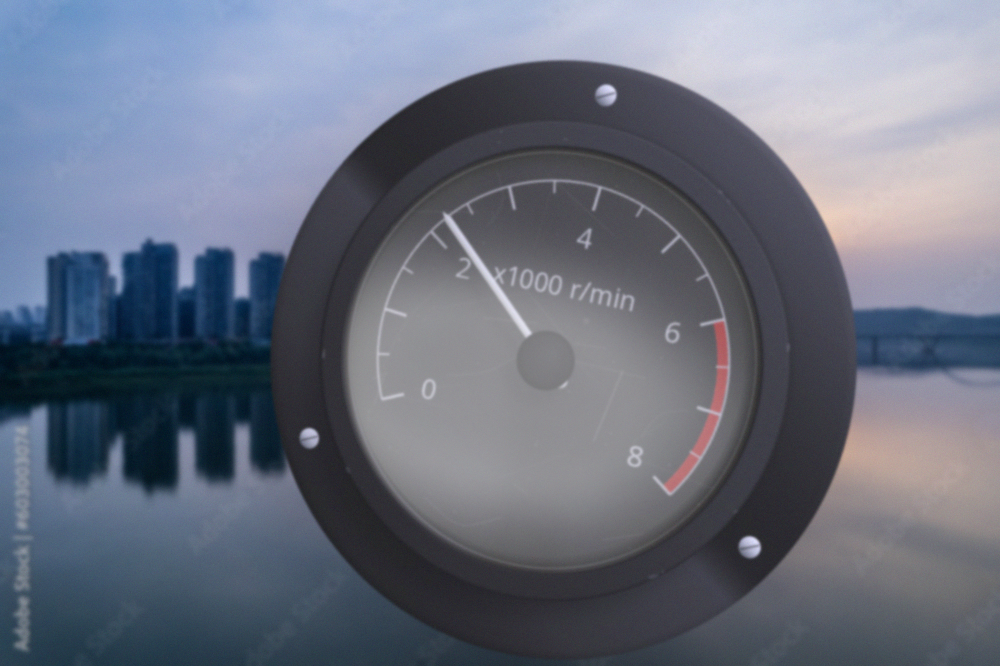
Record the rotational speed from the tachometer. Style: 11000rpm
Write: 2250rpm
